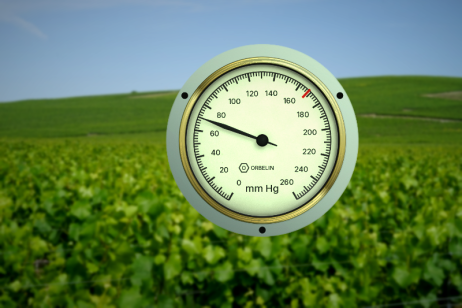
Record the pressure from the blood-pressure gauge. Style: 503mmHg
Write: 70mmHg
